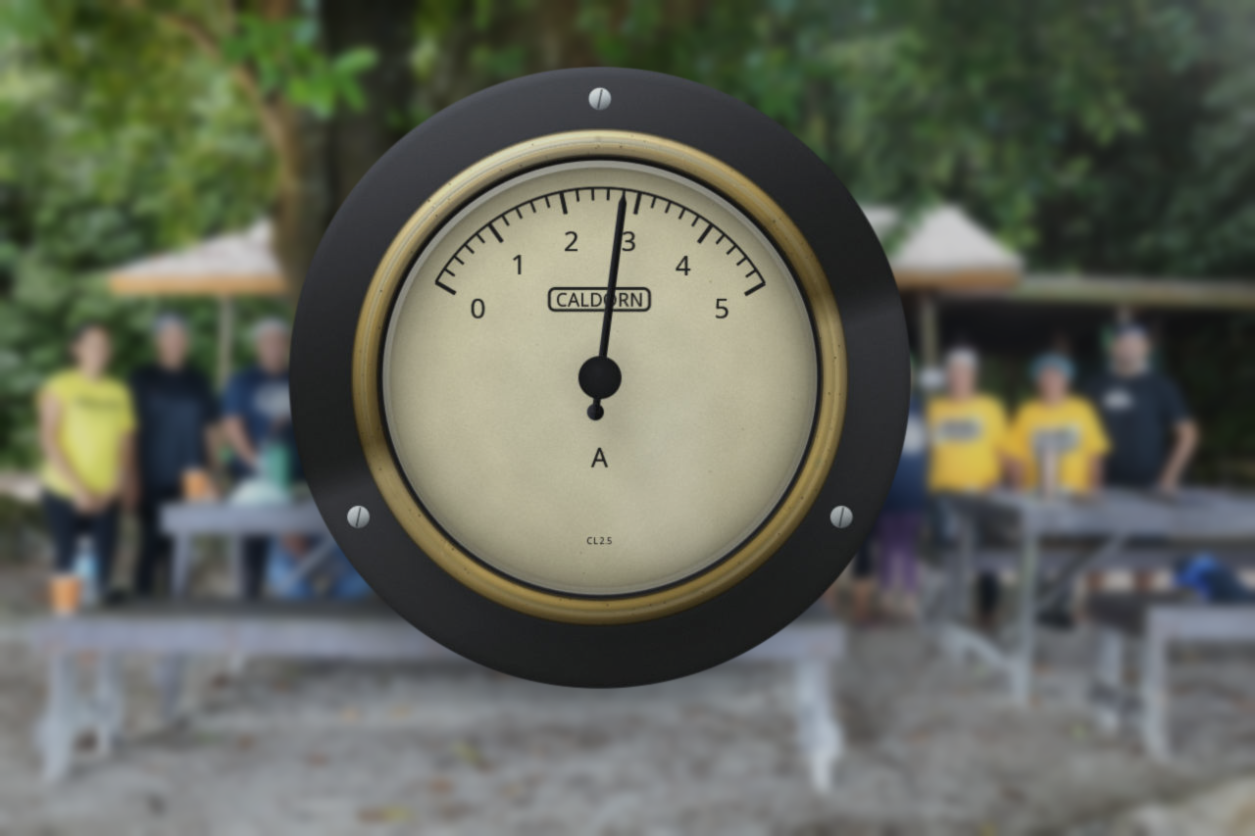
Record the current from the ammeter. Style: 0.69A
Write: 2.8A
